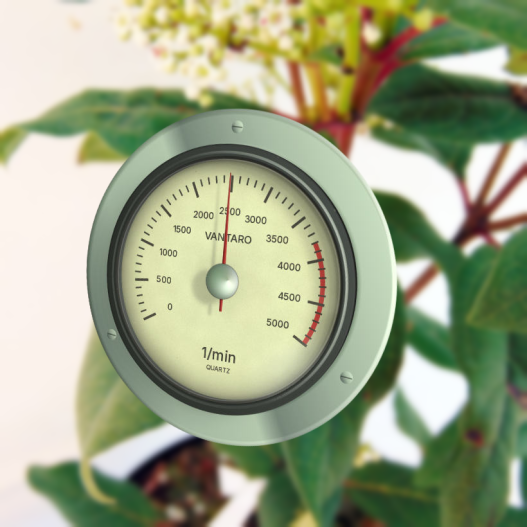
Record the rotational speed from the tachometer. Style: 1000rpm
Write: 2500rpm
